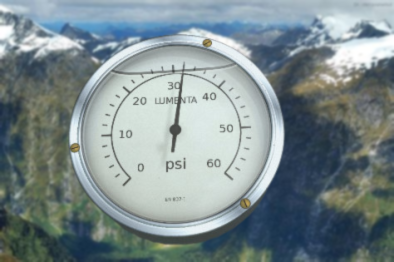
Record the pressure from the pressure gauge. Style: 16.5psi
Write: 32psi
